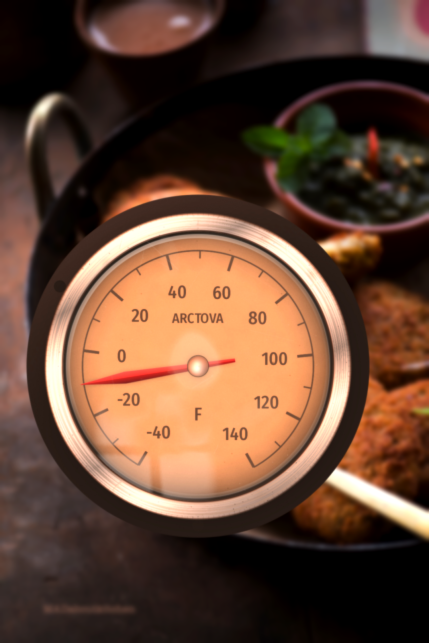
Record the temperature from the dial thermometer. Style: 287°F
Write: -10°F
